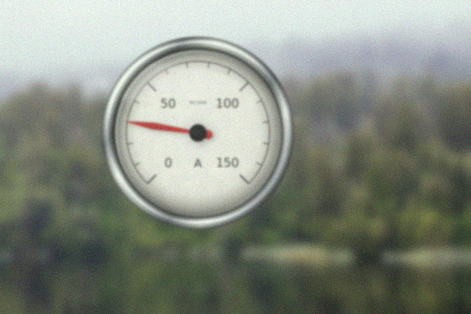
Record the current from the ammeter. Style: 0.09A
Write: 30A
